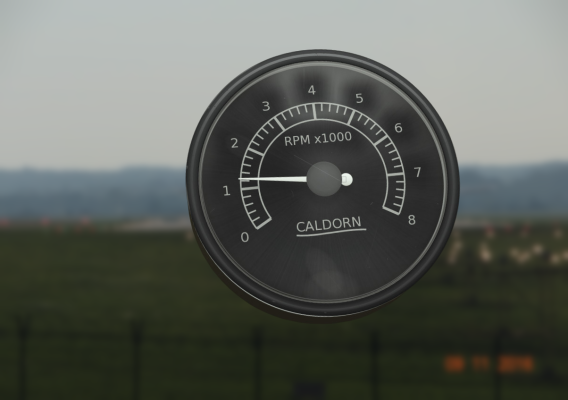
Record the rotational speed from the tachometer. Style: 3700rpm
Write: 1200rpm
